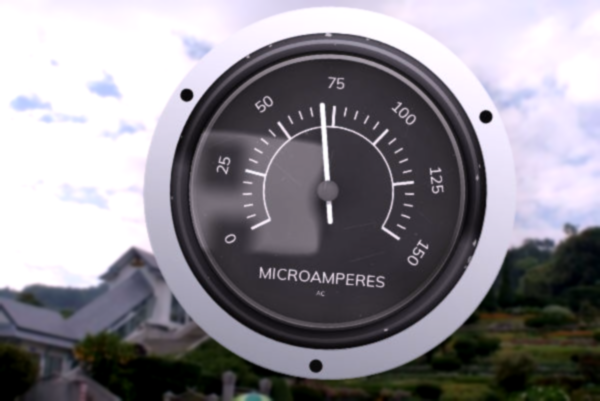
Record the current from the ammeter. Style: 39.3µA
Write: 70µA
